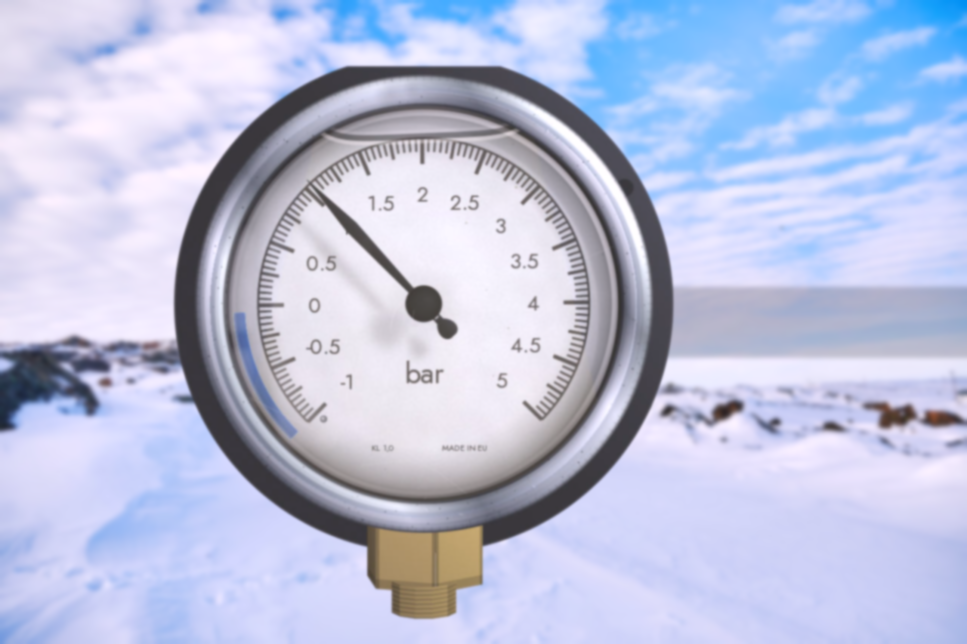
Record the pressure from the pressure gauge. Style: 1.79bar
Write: 1.05bar
